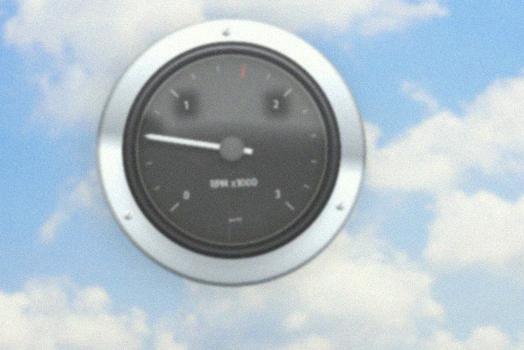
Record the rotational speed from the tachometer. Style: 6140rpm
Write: 600rpm
